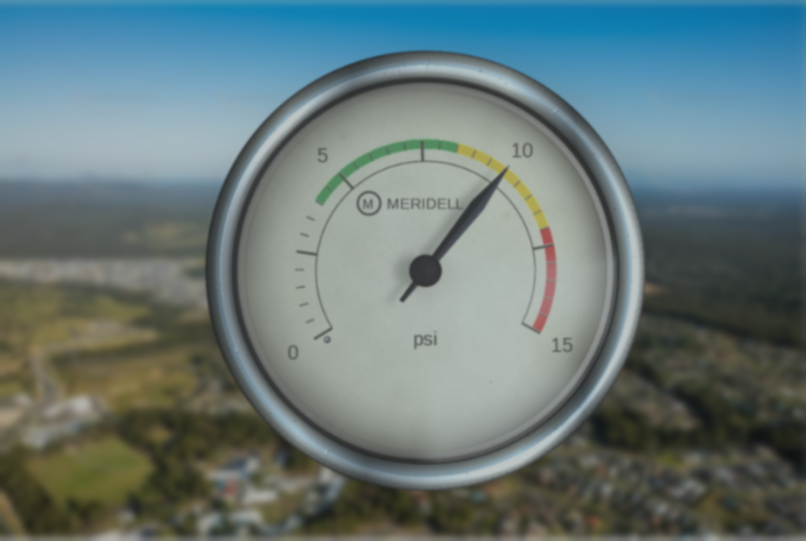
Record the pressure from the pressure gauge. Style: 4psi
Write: 10psi
